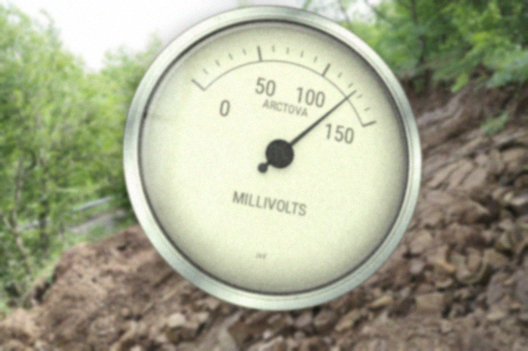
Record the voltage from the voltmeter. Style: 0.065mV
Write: 125mV
